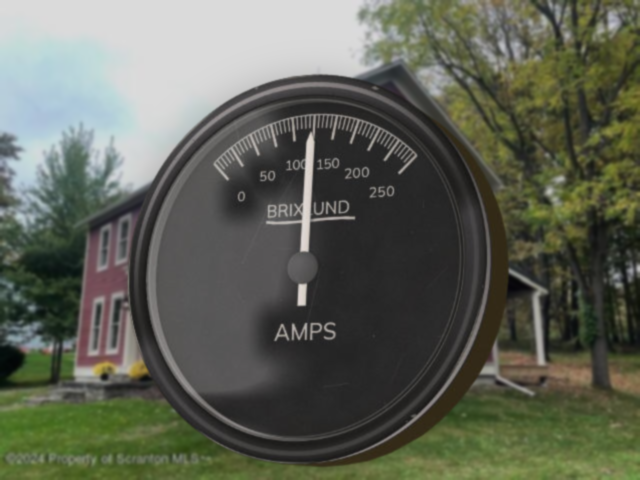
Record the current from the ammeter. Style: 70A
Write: 125A
